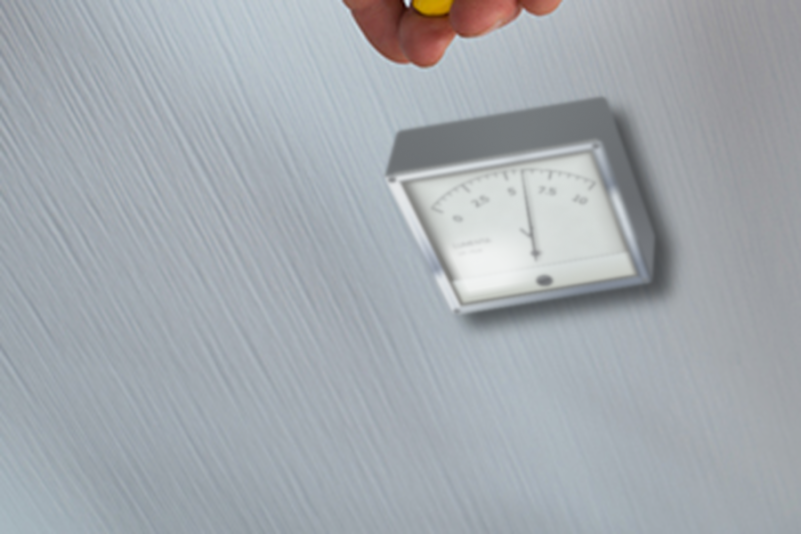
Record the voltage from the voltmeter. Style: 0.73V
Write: 6V
